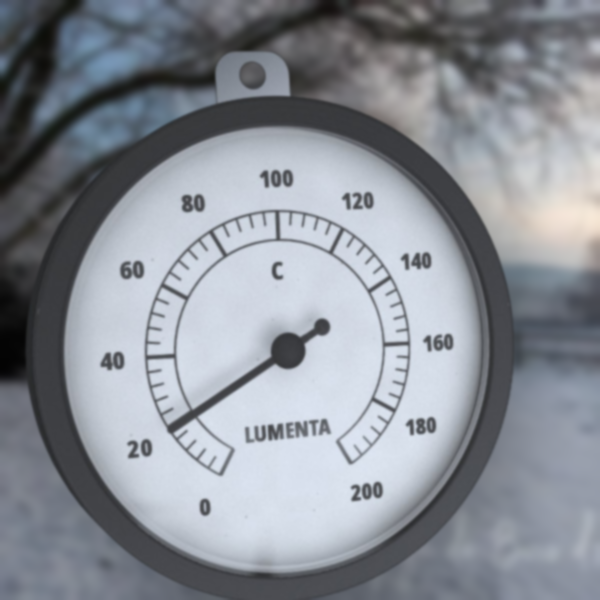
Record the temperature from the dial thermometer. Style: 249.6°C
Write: 20°C
